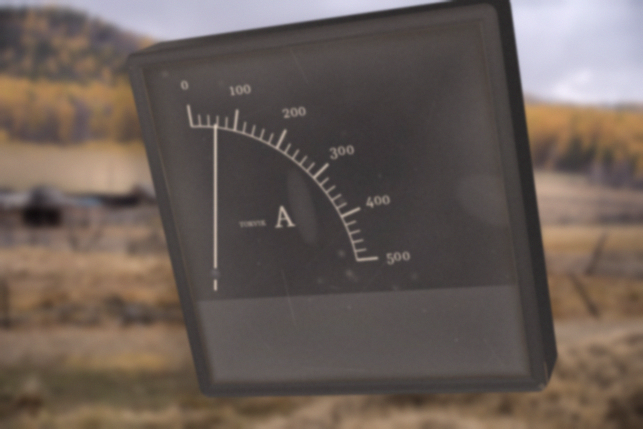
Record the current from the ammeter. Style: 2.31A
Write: 60A
